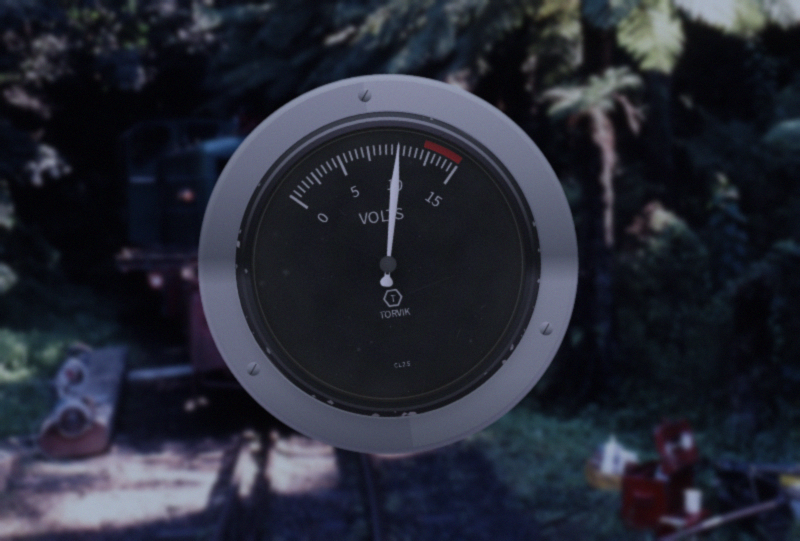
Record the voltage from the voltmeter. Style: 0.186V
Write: 10V
